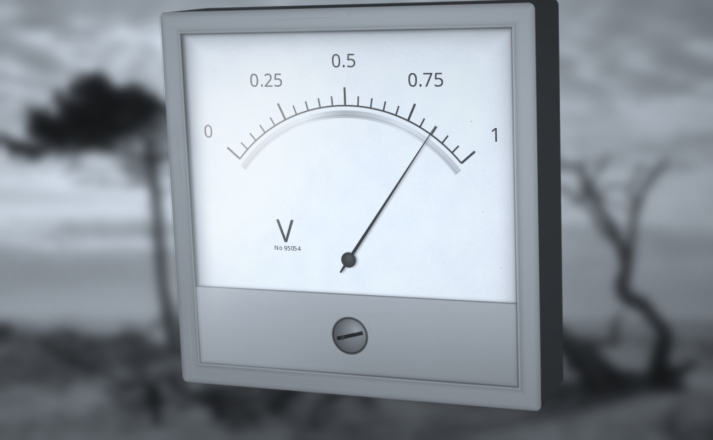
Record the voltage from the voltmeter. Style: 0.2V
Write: 0.85V
